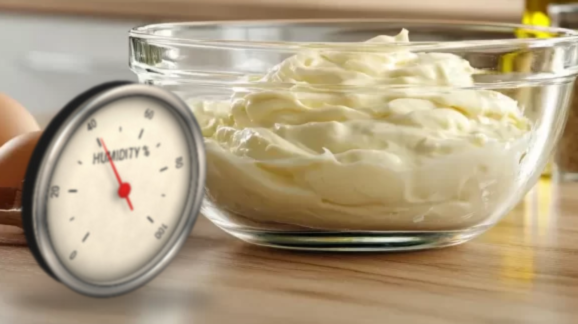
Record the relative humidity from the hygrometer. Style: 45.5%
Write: 40%
